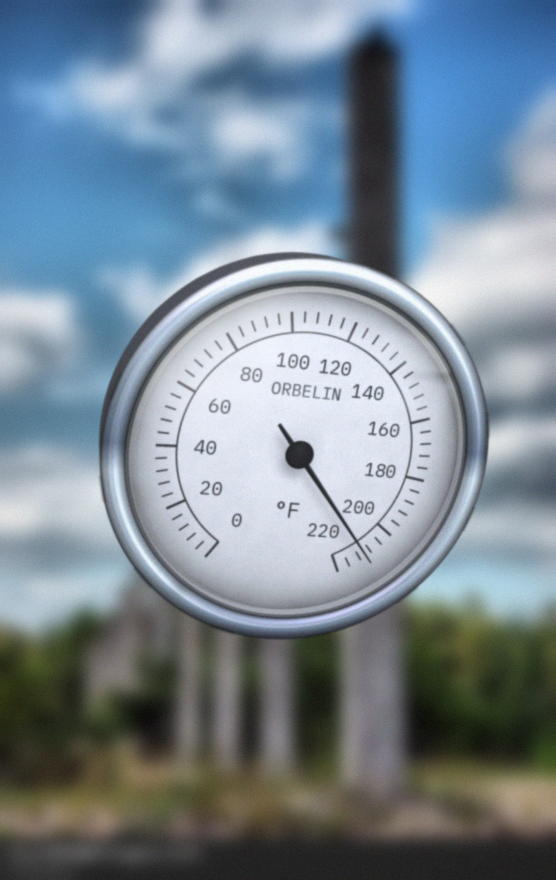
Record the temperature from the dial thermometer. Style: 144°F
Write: 210°F
